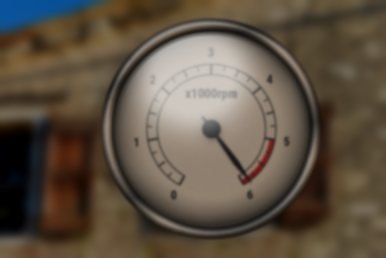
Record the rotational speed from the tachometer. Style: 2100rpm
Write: 5875rpm
